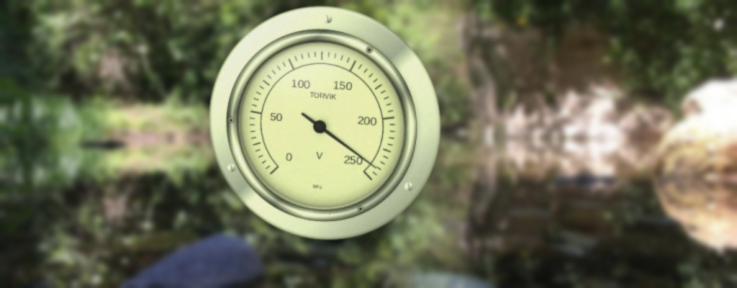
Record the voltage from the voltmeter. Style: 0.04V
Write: 240V
